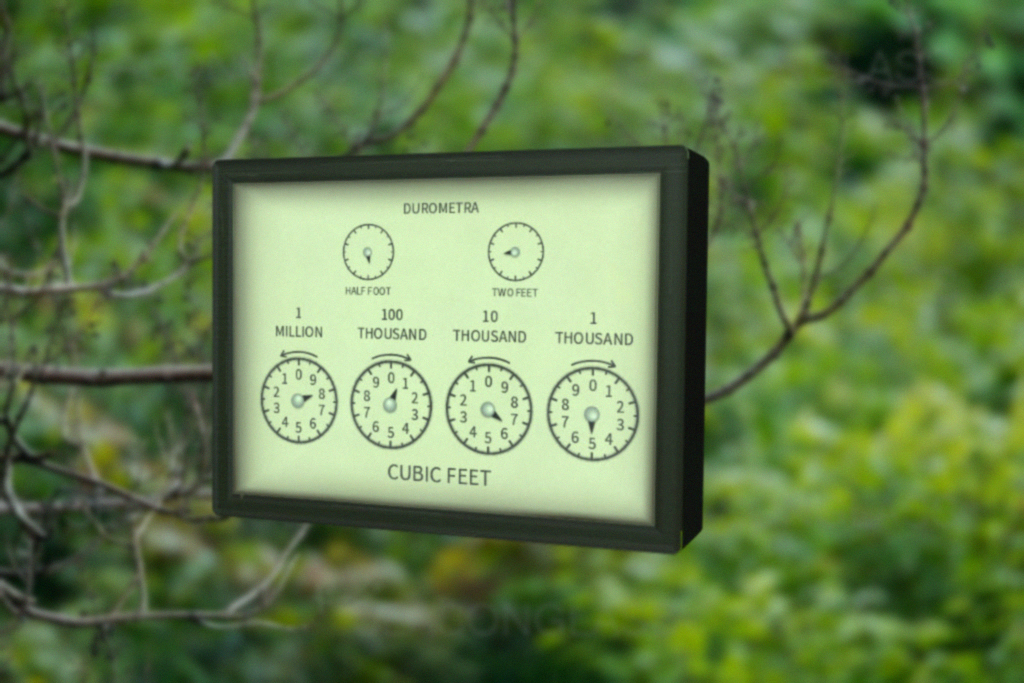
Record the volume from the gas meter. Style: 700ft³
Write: 806500ft³
